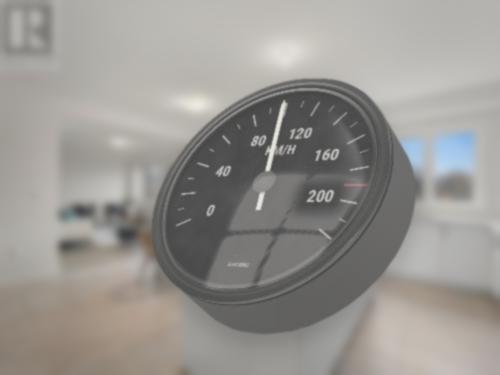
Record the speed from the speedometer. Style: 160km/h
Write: 100km/h
